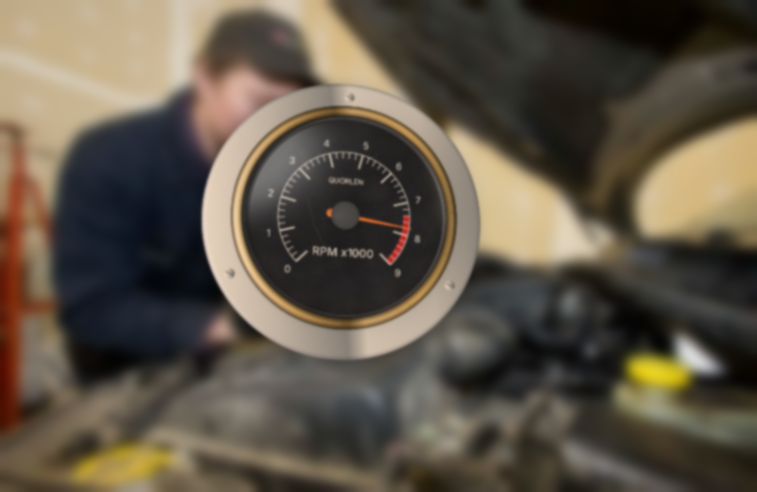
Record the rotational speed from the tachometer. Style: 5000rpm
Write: 7800rpm
